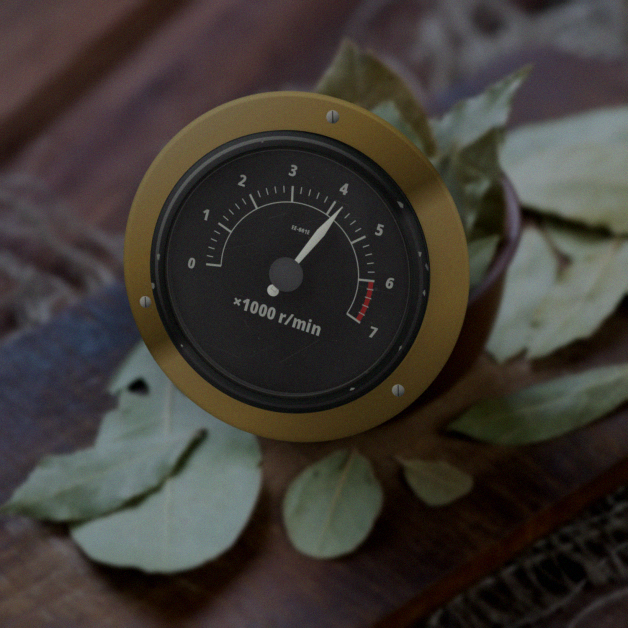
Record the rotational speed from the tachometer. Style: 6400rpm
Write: 4200rpm
